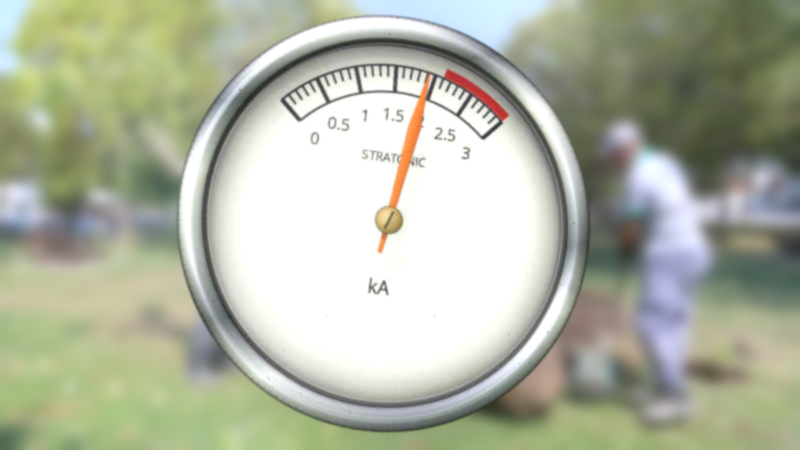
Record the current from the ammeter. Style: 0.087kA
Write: 1.9kA
